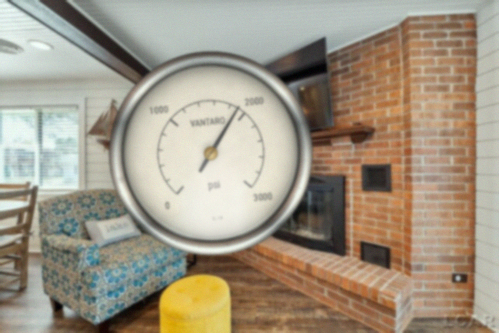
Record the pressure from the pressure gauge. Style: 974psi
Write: 1900psi
